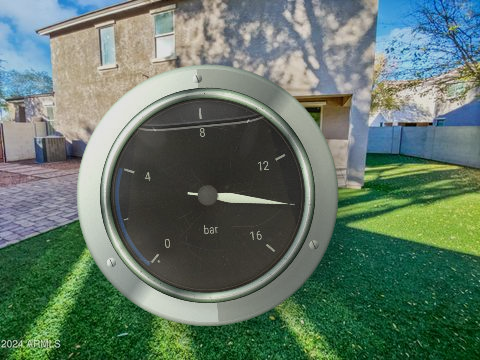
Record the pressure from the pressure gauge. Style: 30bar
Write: 14bar
